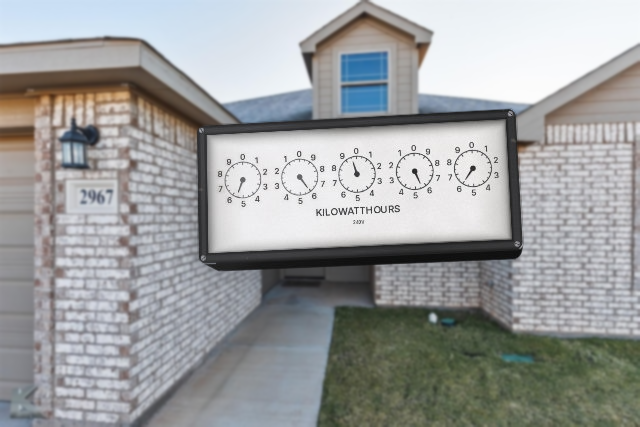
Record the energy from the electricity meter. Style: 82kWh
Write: 55956kWh
